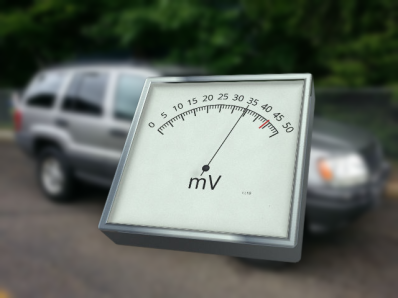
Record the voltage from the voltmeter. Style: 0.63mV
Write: 35mV
